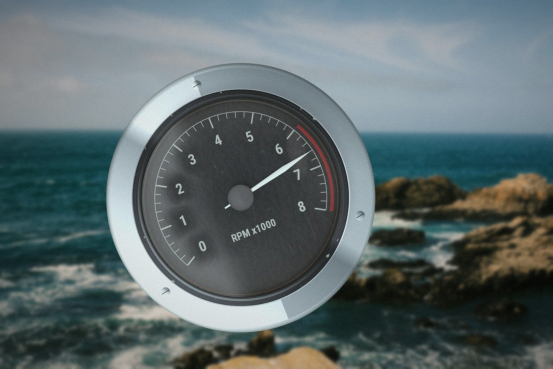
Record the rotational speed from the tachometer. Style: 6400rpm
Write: 6600rpm
